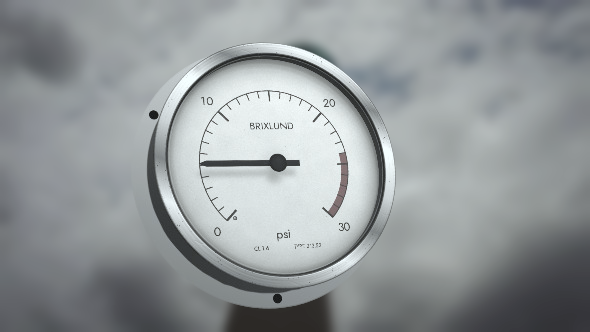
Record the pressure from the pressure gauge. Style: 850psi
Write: 5psi
